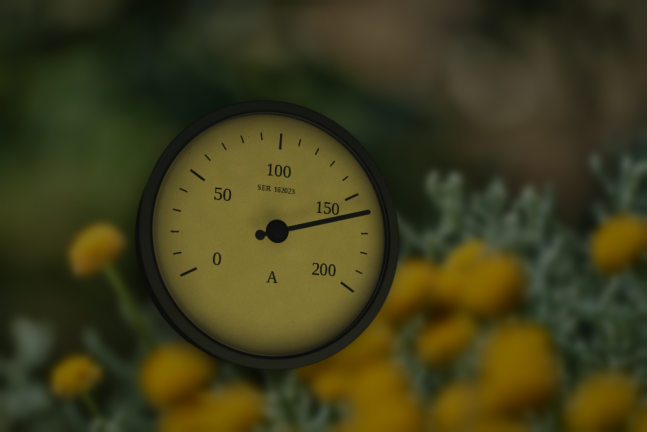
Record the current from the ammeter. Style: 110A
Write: 160A
